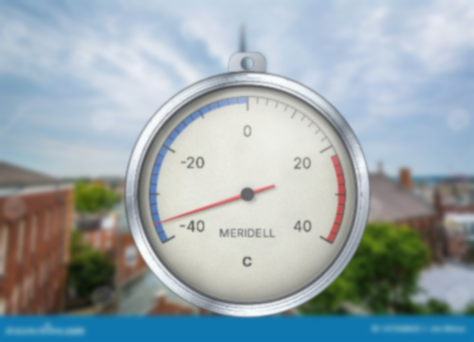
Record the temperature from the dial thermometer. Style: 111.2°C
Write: -36°C
